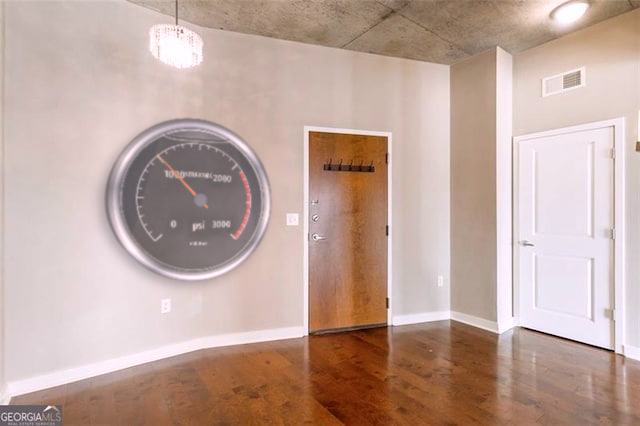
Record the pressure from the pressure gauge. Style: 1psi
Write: 1000psi
